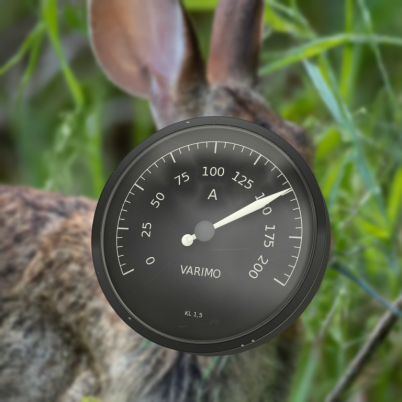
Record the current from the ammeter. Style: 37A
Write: 150A
